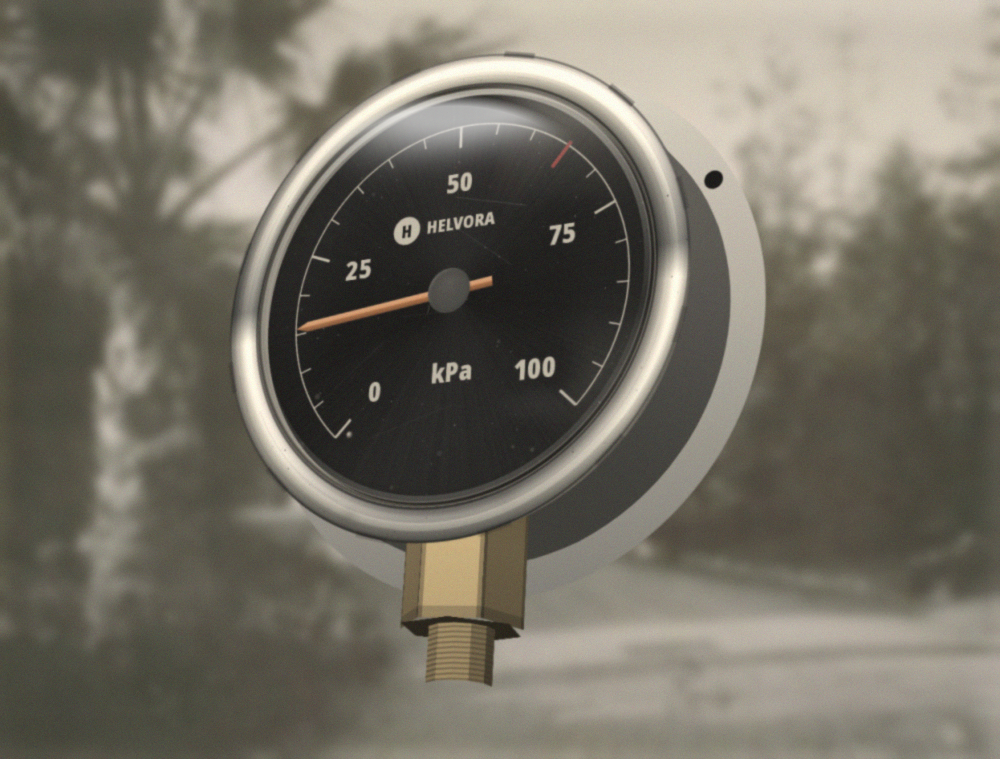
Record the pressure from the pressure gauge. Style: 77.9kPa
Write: 15kPa
